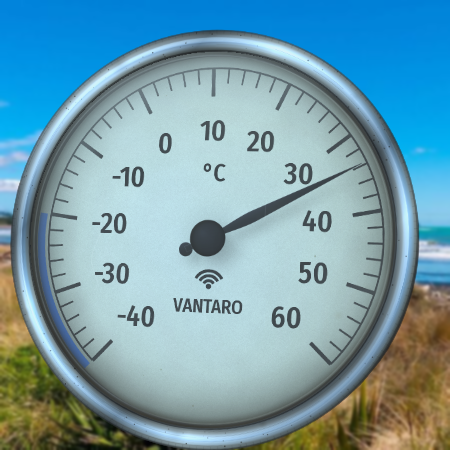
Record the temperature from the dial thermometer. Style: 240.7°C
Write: 34°C
